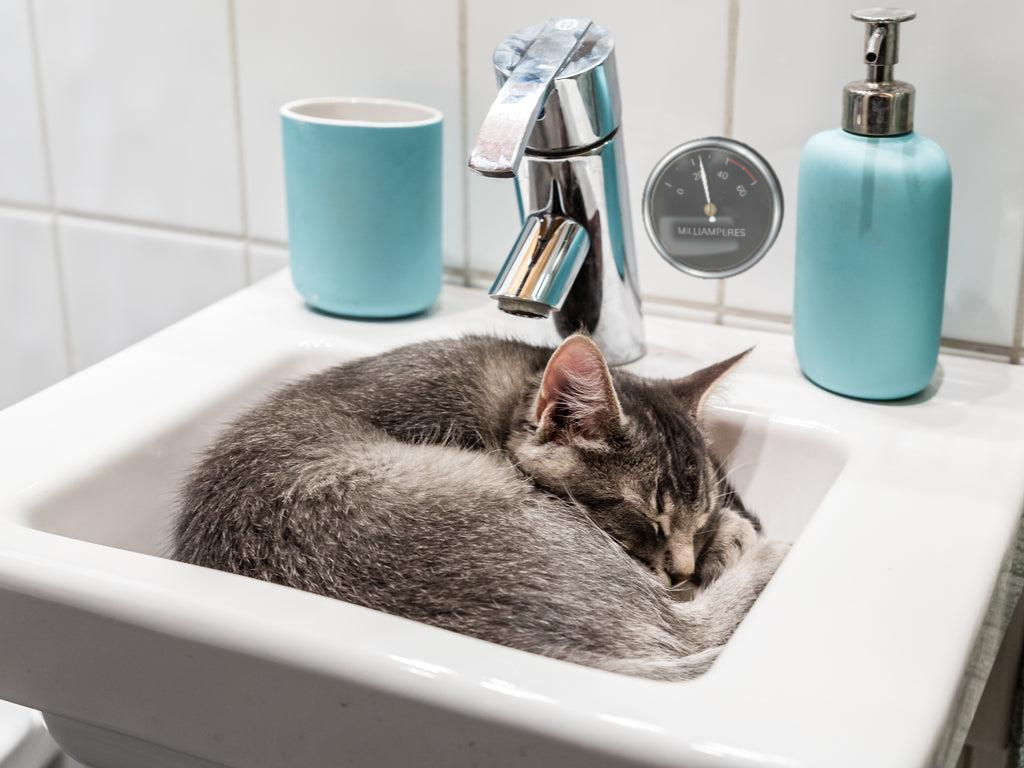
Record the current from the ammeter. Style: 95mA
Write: 25mA
